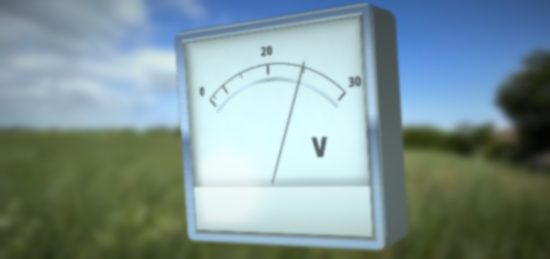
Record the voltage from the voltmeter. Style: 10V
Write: 25V
